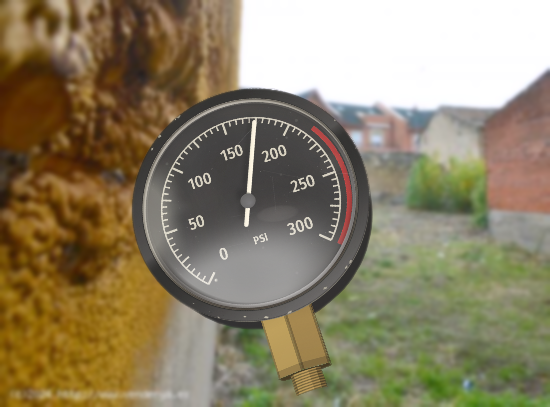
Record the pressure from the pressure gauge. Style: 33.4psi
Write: 175psi
